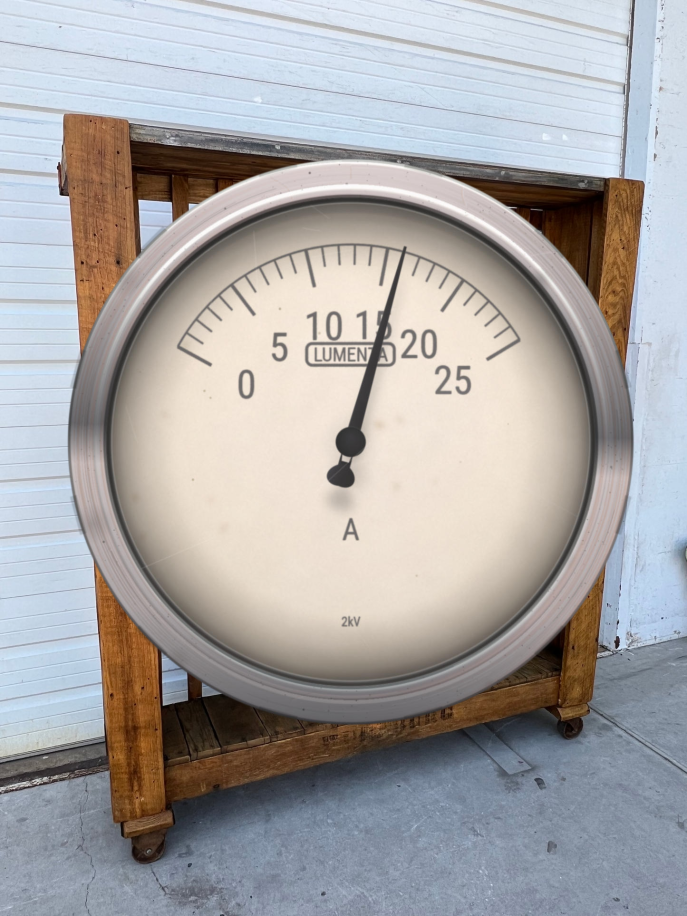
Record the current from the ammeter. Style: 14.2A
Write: 16A
